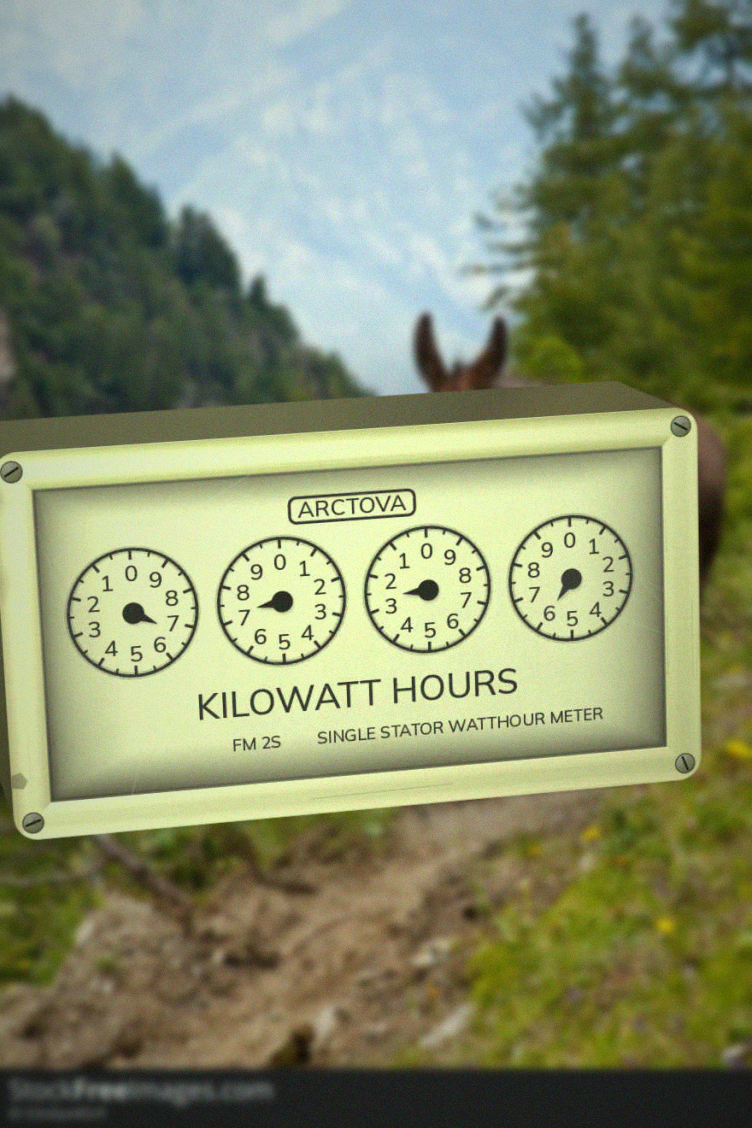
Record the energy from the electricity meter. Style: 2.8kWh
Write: 6726kWh
